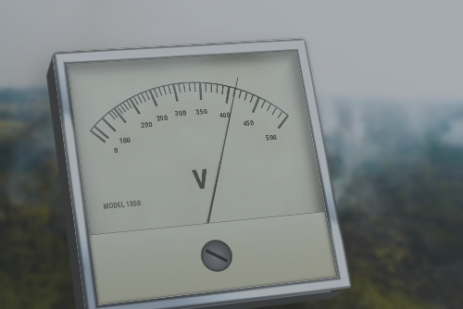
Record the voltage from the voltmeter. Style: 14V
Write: 410V
